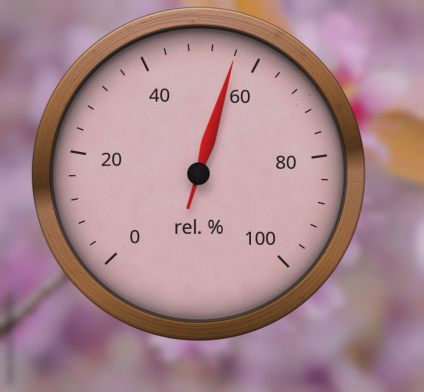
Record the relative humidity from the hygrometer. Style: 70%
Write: 56%
